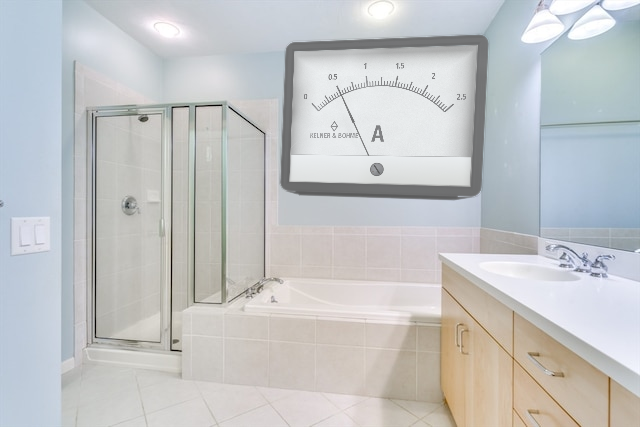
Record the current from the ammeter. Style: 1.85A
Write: 0.5A
